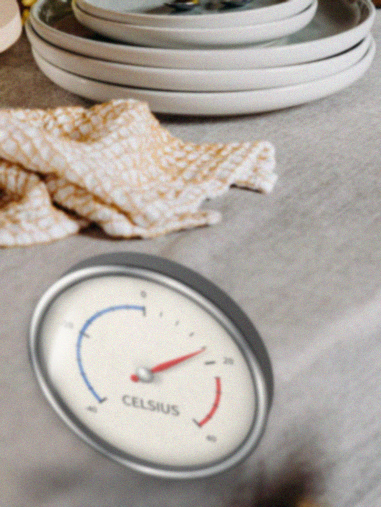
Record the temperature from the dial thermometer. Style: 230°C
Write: 16°C
